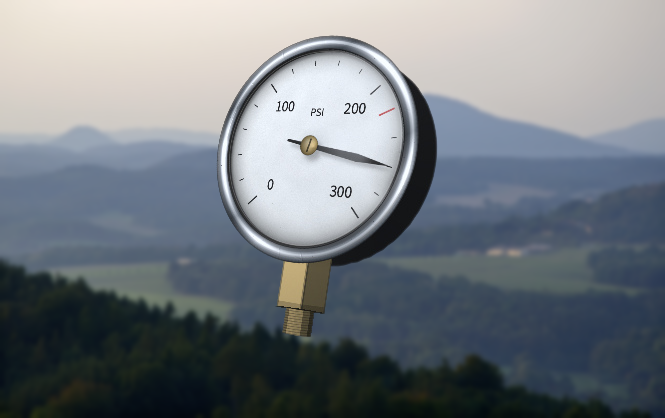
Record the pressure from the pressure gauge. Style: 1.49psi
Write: 260psi
